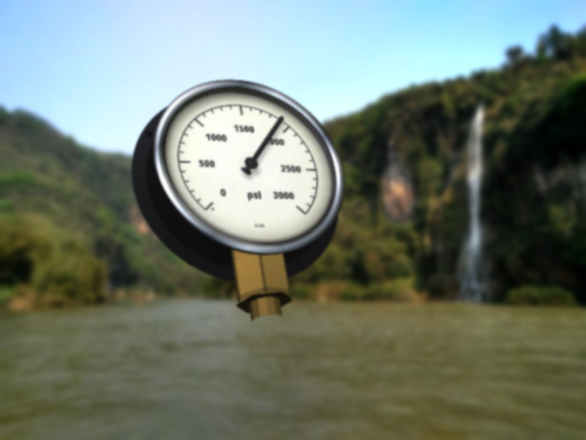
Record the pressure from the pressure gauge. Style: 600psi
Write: 1900psi
